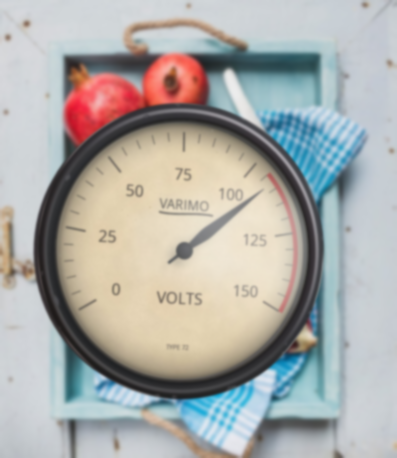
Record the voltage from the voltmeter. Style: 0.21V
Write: 107.5V
